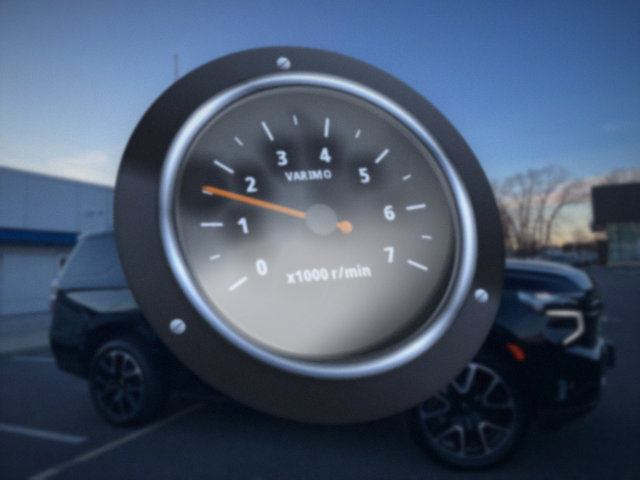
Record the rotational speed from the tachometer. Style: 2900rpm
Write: 1500rpm
